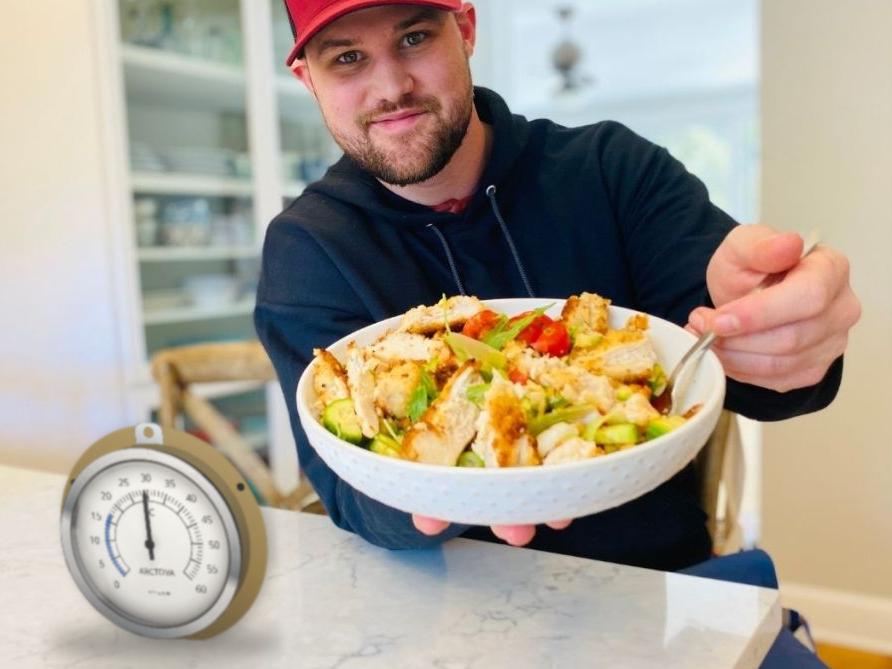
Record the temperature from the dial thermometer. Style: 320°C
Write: 30°C
